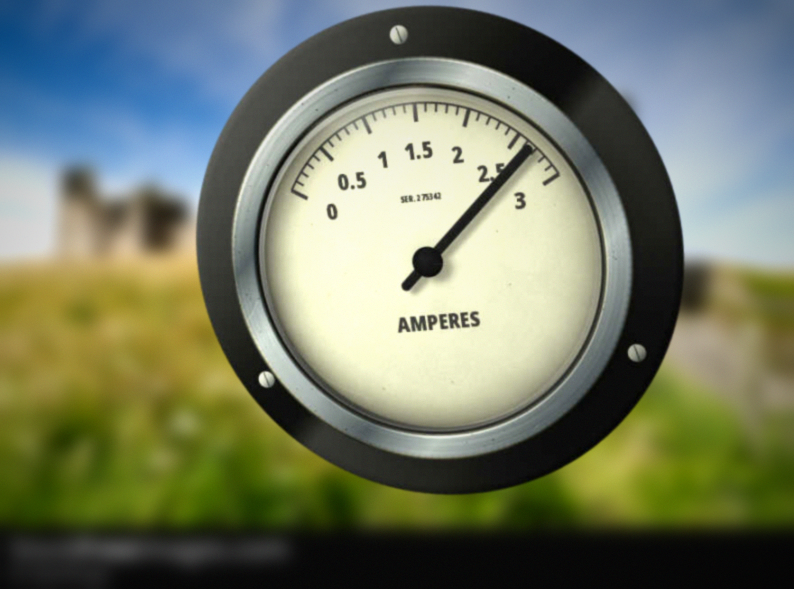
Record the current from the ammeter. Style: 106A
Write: 2.65A
